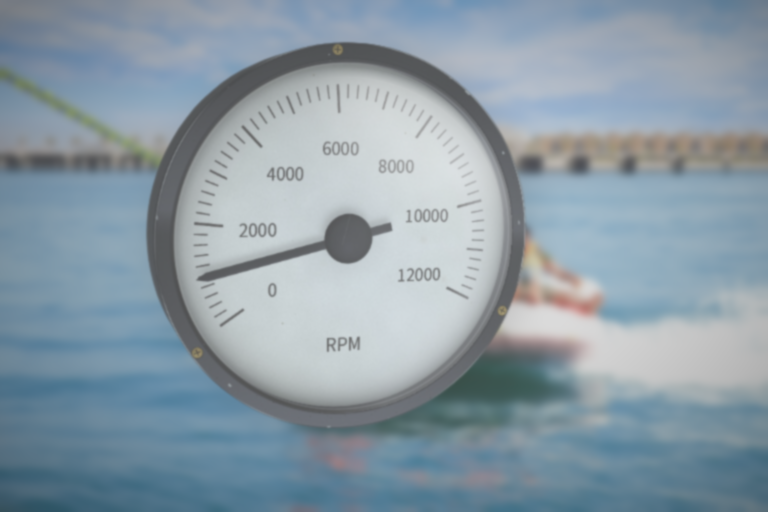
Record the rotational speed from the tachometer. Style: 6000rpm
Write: 1000rpm
